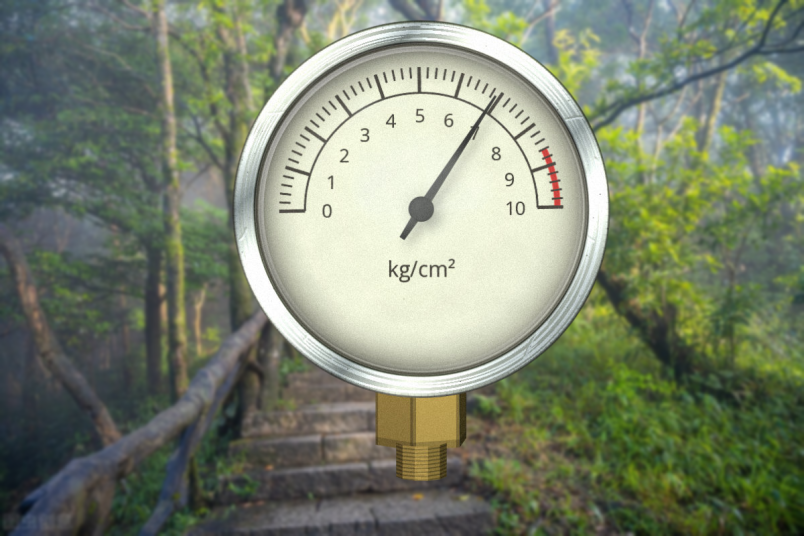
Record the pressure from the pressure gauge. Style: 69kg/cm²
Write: 6.9kg/cm²
